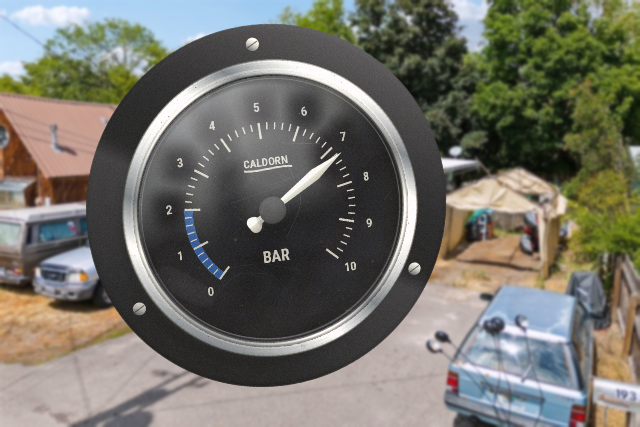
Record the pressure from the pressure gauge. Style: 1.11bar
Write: 7.2bar
